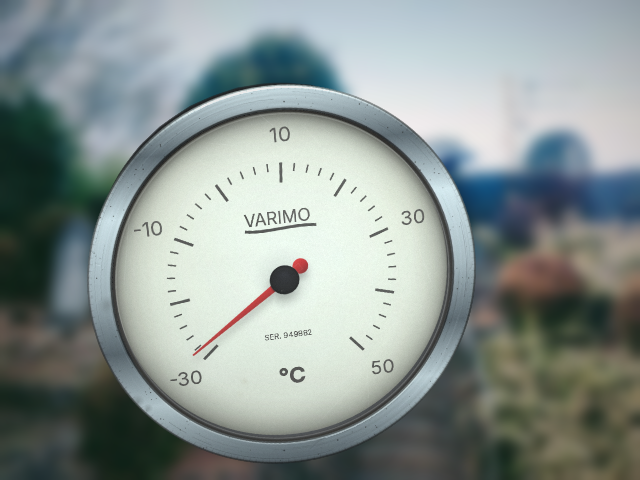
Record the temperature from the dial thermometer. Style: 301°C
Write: -28°C
